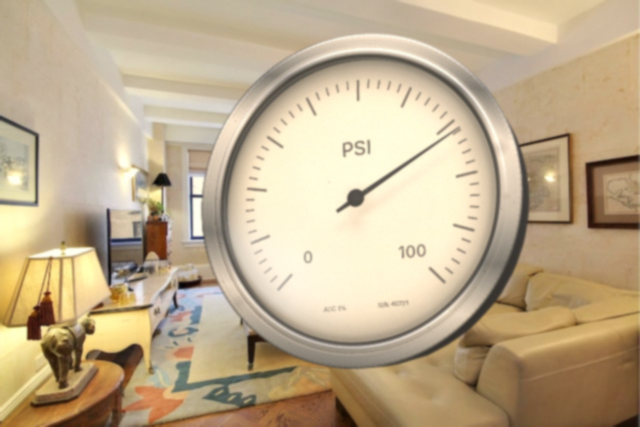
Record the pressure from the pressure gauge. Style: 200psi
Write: 72psi
